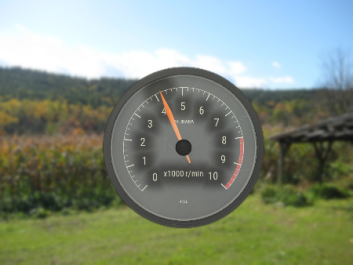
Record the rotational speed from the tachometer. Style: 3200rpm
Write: 4200rpm
